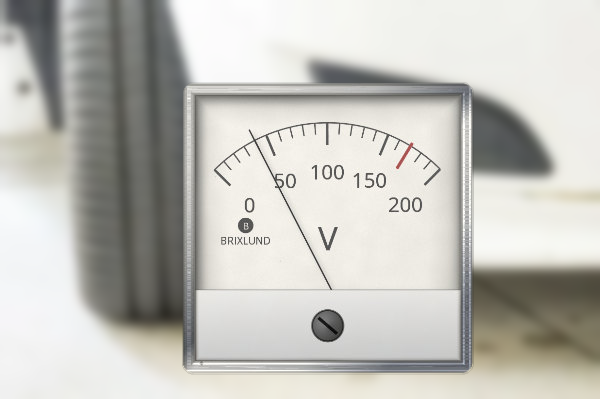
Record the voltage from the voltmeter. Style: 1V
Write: 40V
